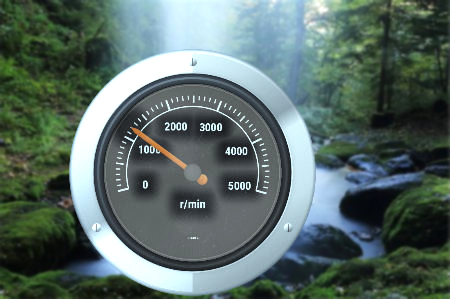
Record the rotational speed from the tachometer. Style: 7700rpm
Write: 1200rpm
